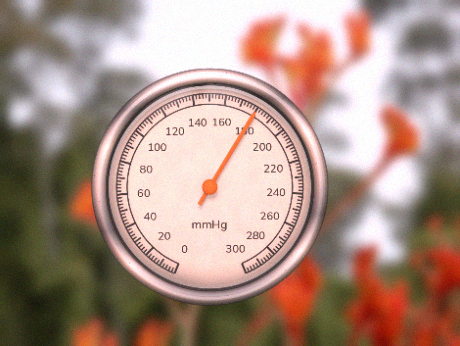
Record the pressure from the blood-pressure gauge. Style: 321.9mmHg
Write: 180mmHg
